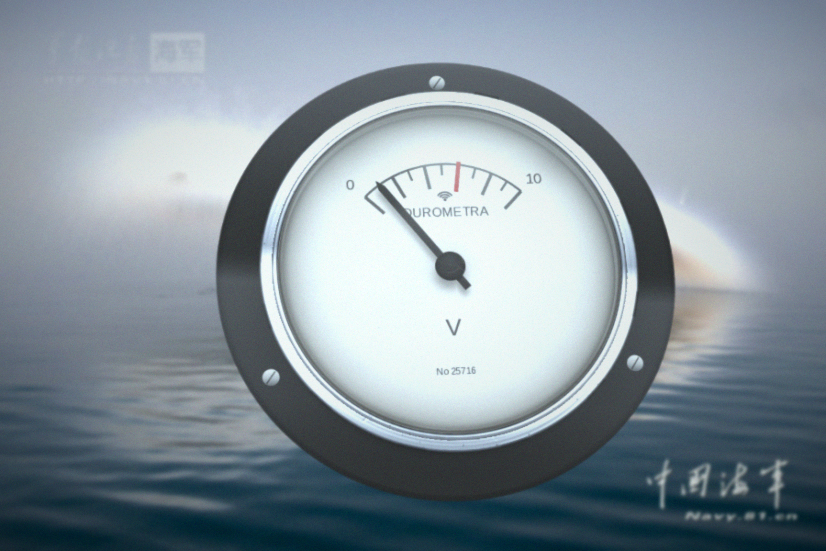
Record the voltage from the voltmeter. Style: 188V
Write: 1V
